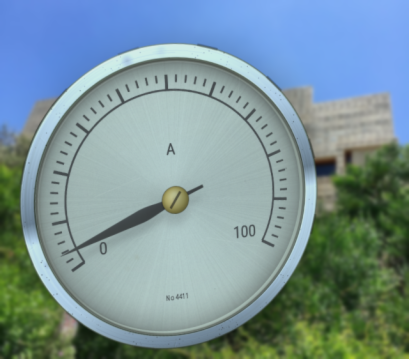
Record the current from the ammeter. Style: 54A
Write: 4A
